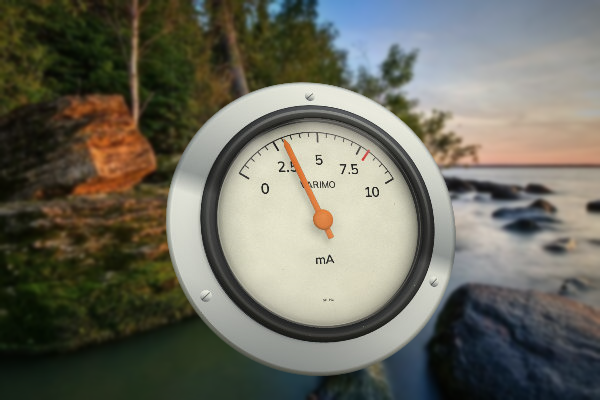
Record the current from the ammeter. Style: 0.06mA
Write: 3mA
